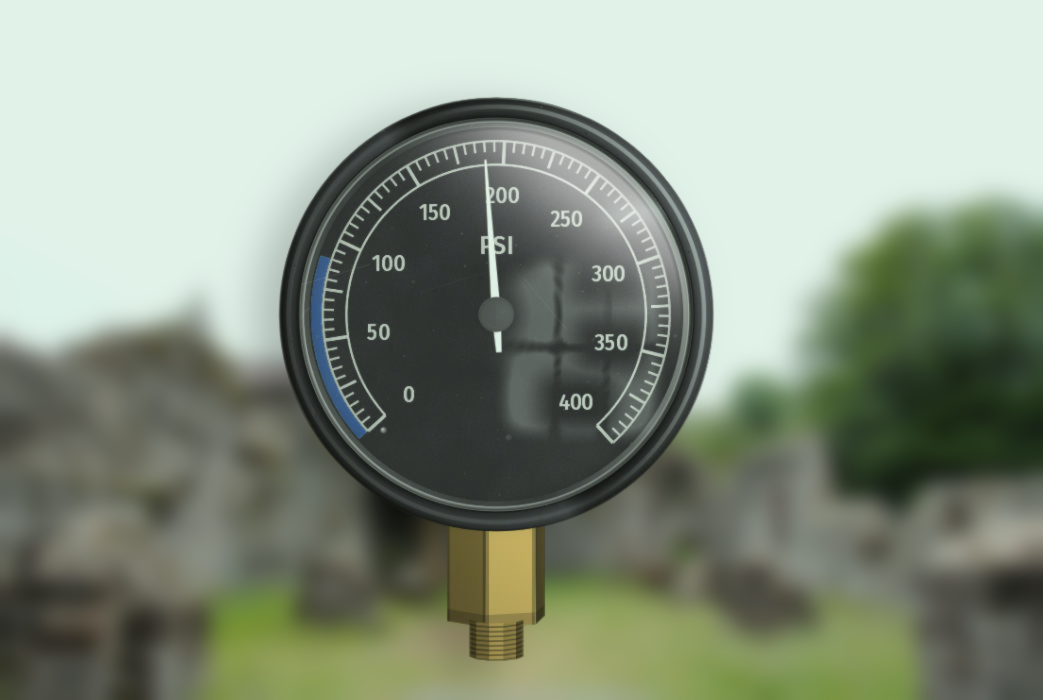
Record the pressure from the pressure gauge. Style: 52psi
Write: 190psi
